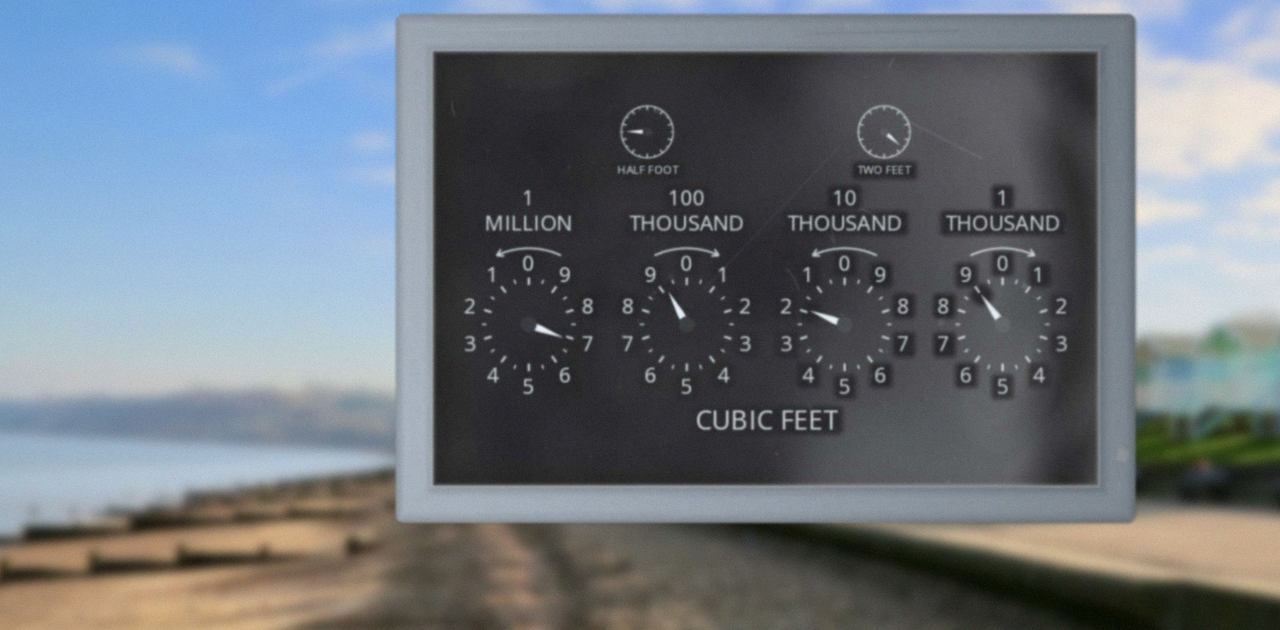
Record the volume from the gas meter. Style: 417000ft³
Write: 691900ft³
